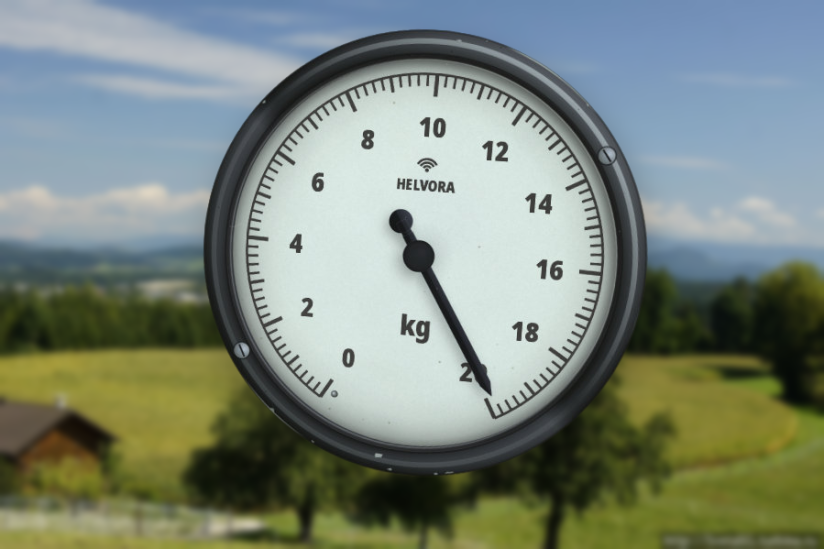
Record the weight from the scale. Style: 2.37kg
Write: 19.8kg
